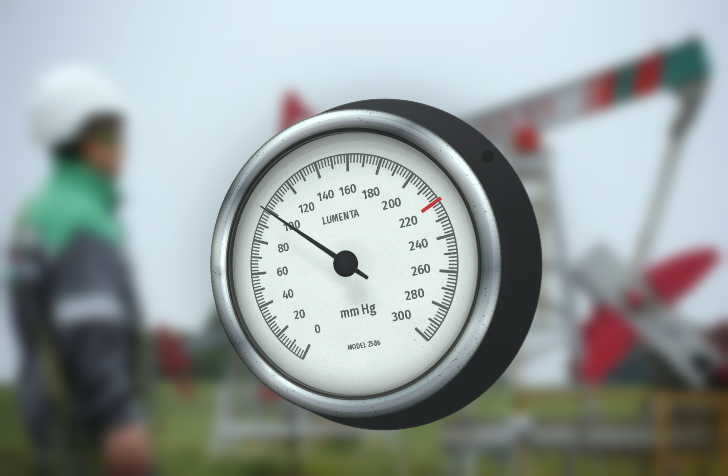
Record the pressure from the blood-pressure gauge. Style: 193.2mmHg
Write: 100mmHg
